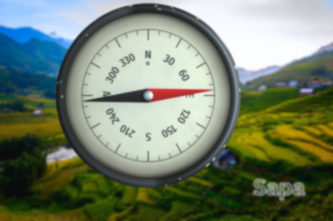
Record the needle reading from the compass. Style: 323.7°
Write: 85°
